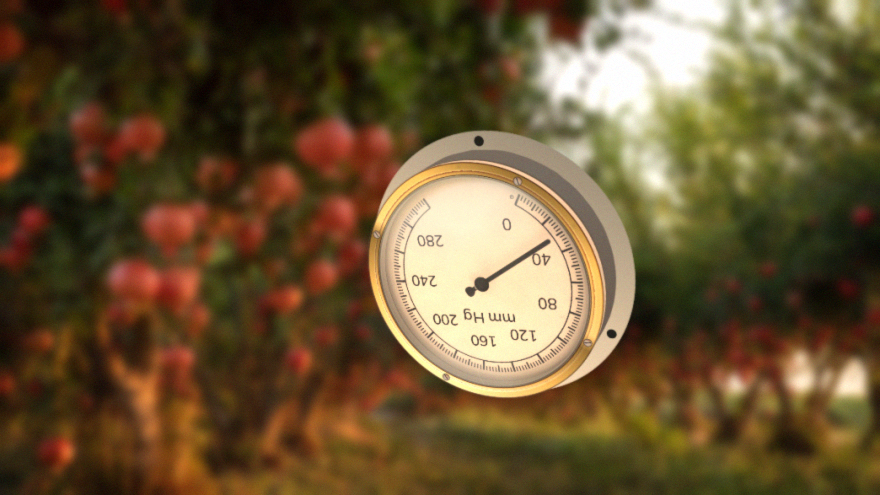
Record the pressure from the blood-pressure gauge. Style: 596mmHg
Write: 30mmHg
